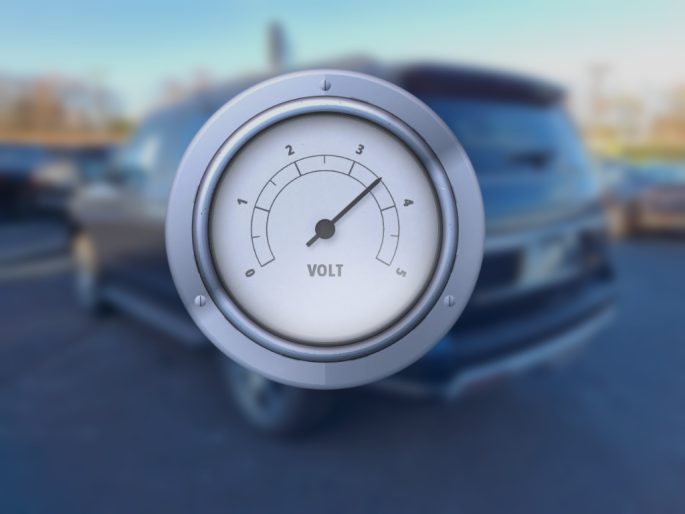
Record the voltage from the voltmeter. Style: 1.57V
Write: 3.5V
